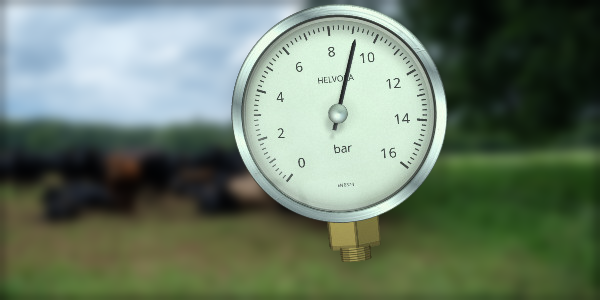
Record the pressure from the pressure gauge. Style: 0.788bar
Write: 9.2bar
